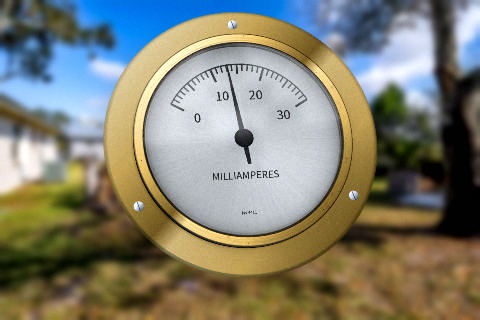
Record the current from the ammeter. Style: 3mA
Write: 13mA
